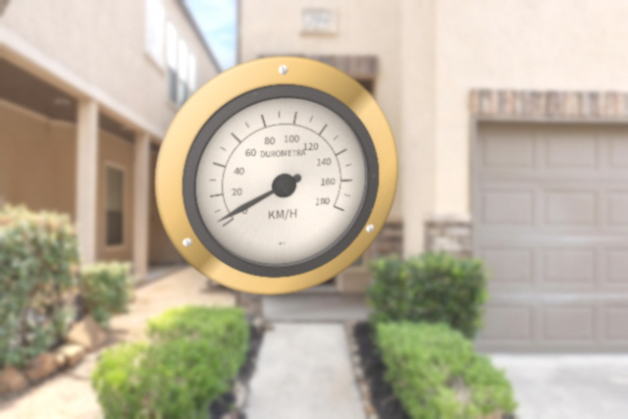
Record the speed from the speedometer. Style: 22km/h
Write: 5km/h
